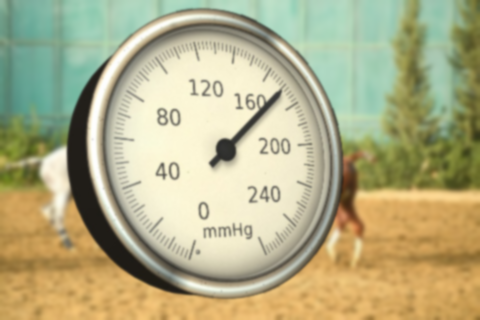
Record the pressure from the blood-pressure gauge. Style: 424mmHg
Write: 170mmHg
